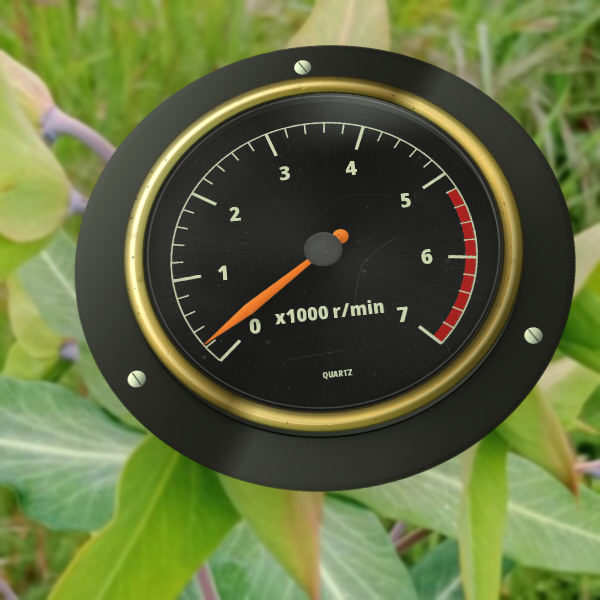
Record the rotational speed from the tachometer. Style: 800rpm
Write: 200rpm
